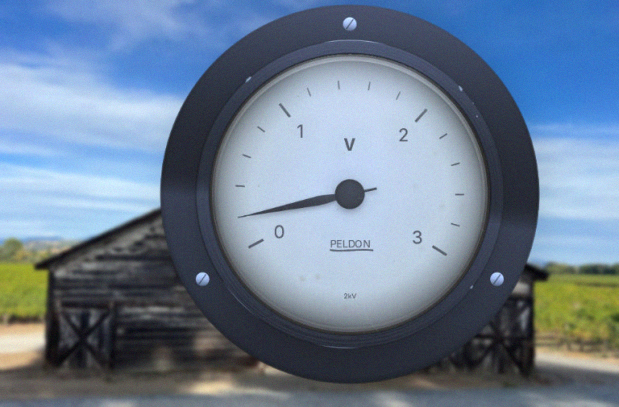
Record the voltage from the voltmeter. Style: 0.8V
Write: 0.2V
